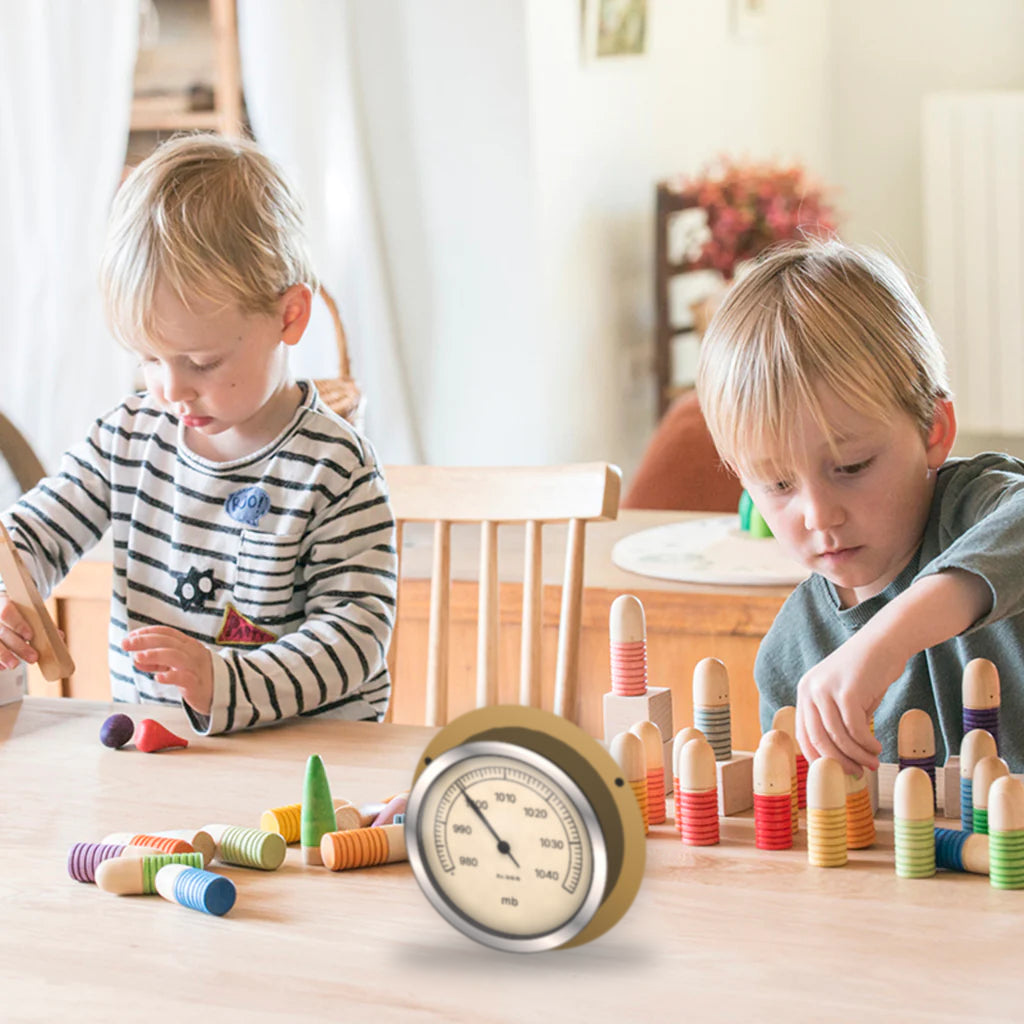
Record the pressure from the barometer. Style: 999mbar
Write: 1000mbar
